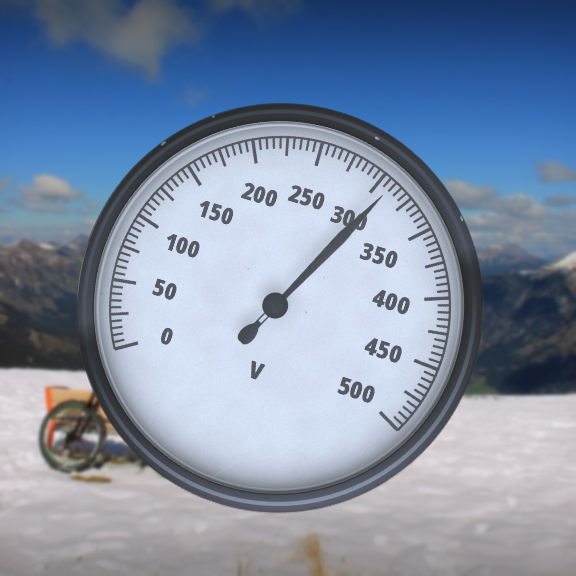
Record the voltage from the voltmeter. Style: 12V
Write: 310V
